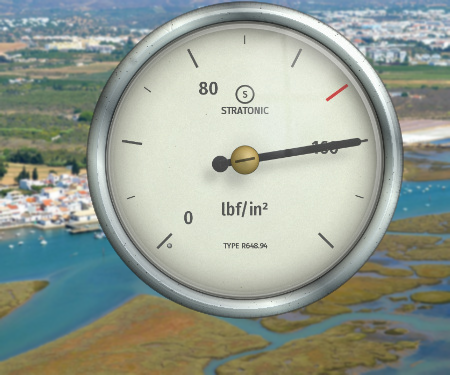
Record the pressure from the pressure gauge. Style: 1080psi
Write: 160psi
